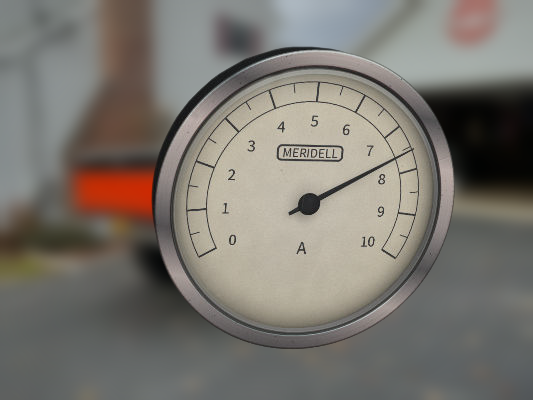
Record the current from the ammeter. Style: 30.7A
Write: 7.5A
